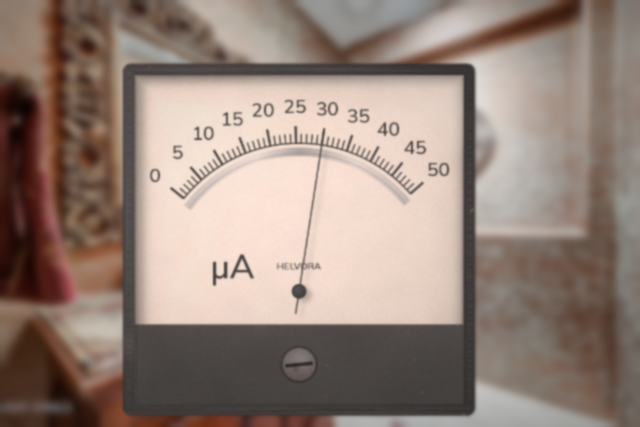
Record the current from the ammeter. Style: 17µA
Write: 30µA
